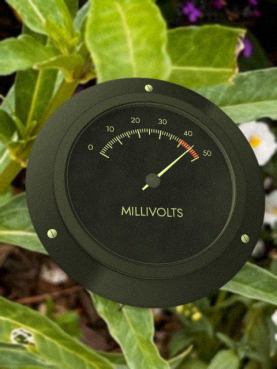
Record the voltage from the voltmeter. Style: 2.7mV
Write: 45mV
